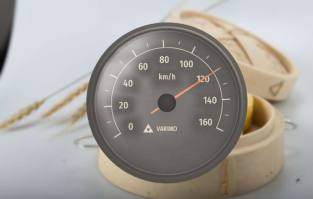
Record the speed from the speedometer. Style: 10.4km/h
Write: 120km/h
